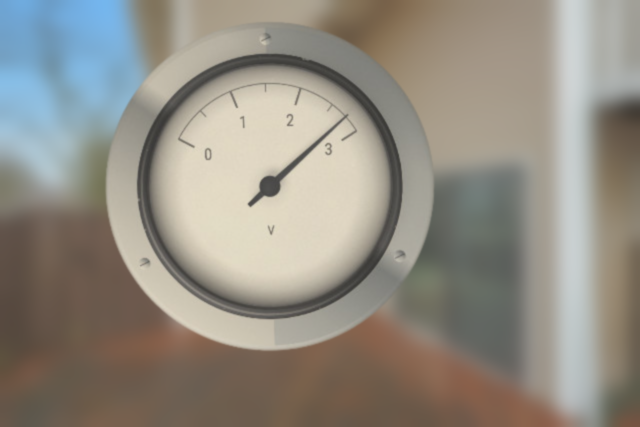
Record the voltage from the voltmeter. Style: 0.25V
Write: 2.75V
